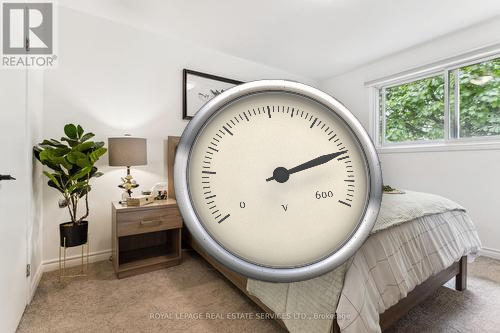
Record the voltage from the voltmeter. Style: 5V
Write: 490V
